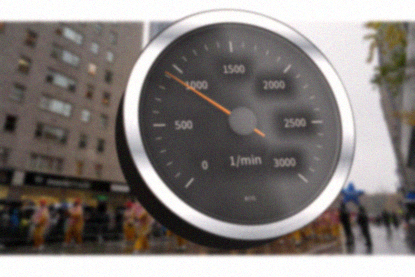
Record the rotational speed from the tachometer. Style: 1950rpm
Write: 900rpm
